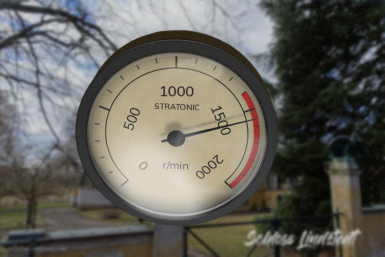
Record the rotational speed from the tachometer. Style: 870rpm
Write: 1550rpm
